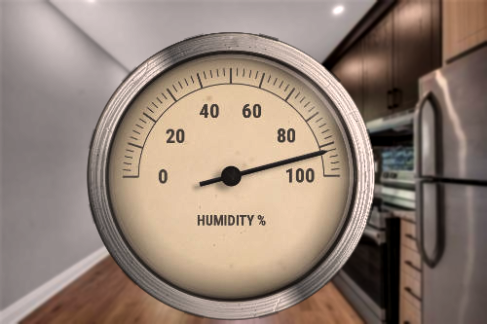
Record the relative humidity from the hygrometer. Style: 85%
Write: 92%
